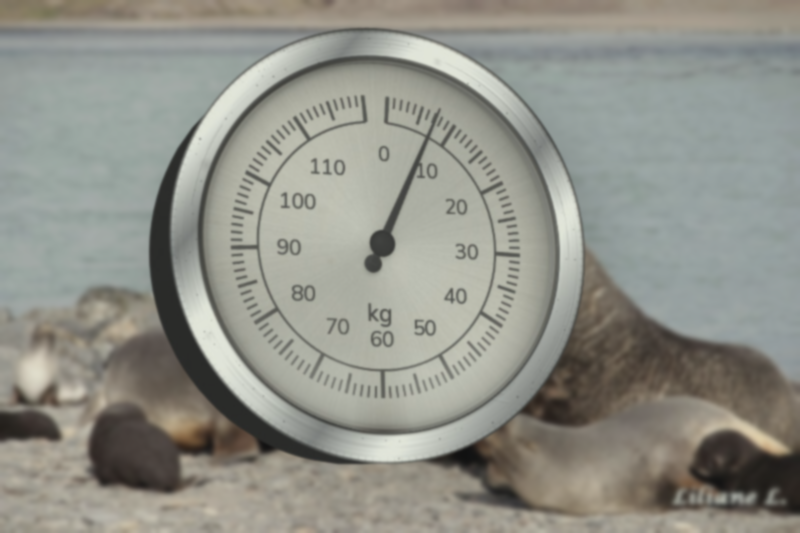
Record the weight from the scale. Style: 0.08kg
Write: 7kg
